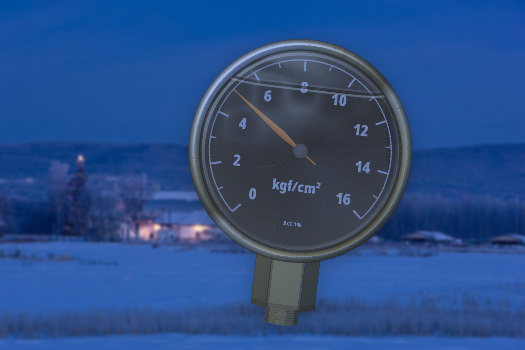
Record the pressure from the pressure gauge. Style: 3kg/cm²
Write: 5kg/cm²
